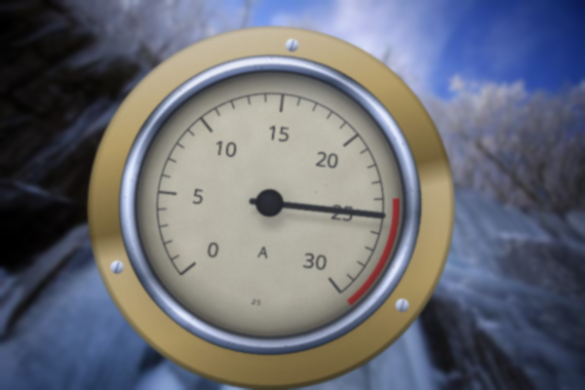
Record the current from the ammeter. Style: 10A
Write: 25A
